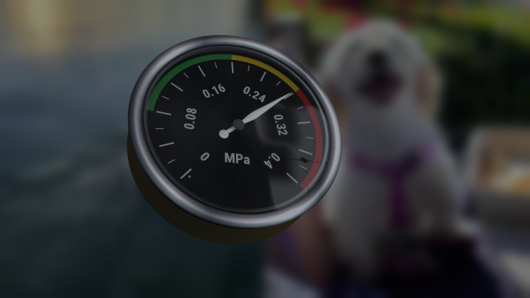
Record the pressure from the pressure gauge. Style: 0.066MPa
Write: 0.28MPa
